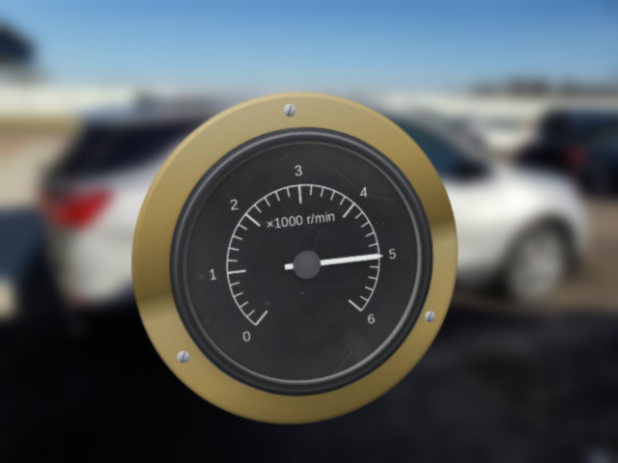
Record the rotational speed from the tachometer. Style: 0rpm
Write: 5000rpm
